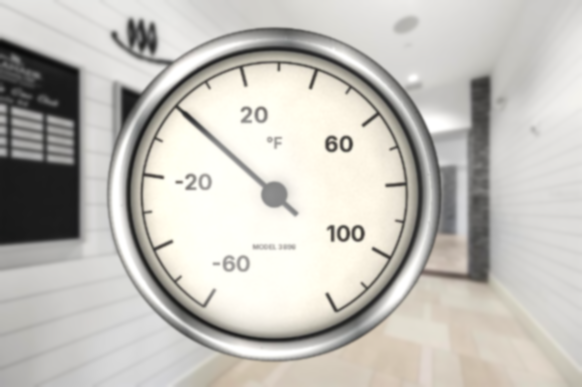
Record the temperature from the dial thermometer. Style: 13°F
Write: 0°F
